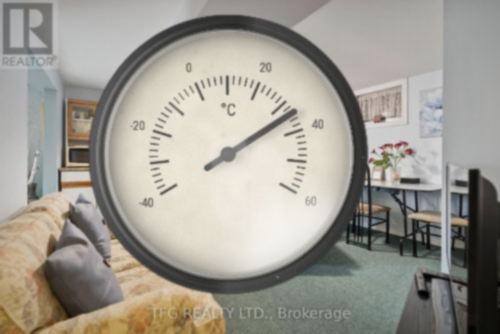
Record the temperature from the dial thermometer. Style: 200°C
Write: 34°C
